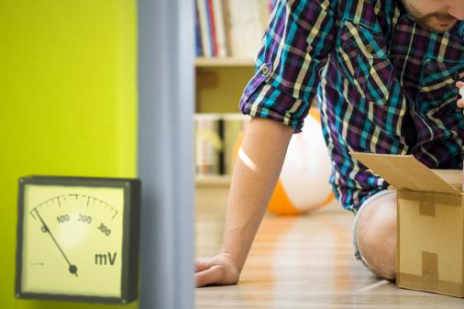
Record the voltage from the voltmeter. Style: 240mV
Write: 20mV
